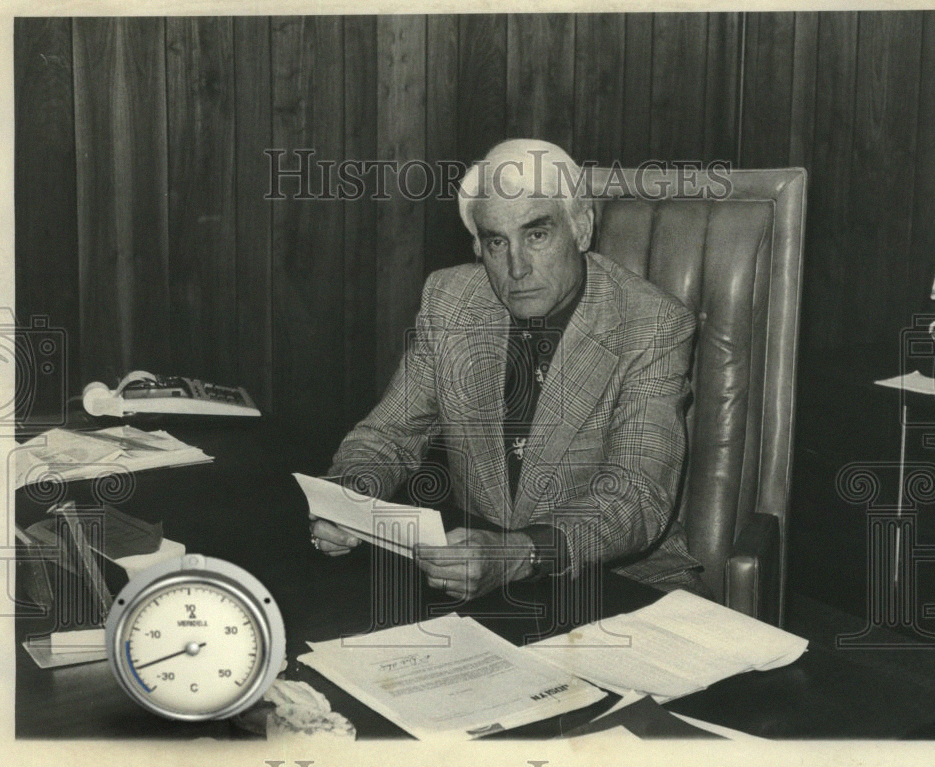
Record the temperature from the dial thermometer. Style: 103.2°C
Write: -22°C
